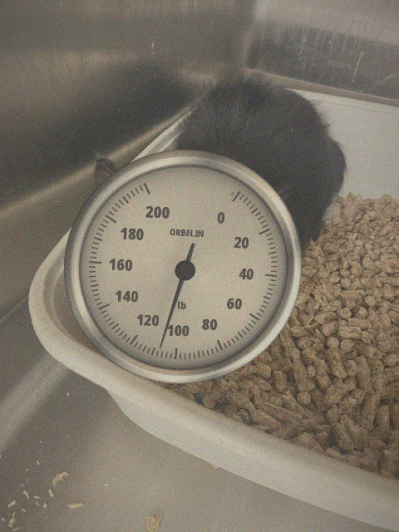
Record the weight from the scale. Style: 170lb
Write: 108lb
